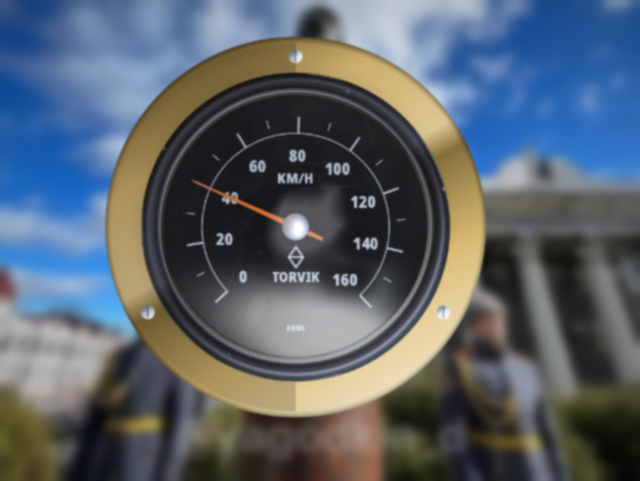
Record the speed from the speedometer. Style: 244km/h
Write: 40km/h
